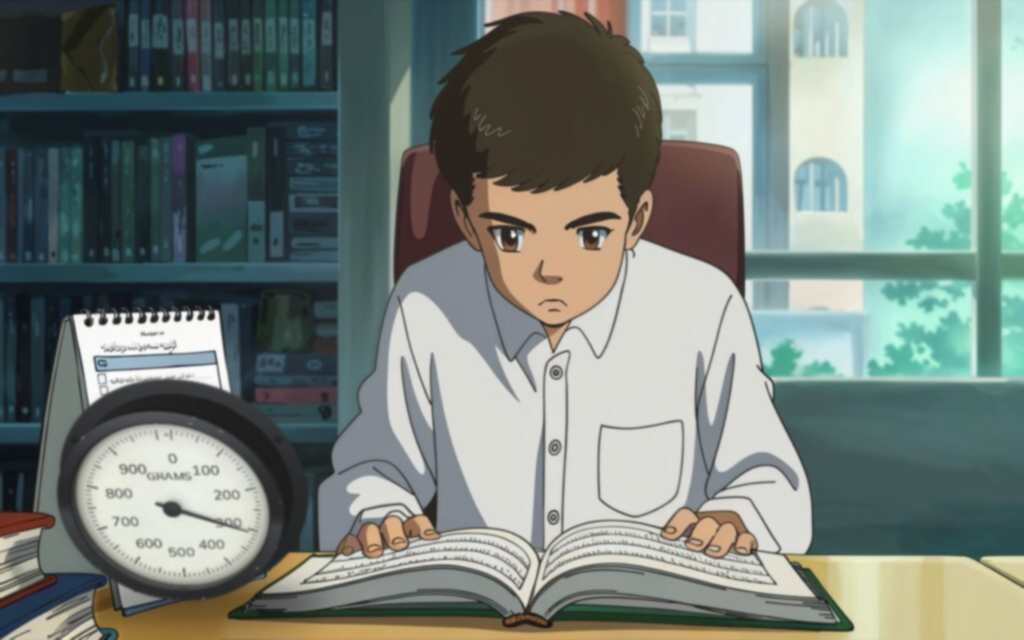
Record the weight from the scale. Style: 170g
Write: 300g
